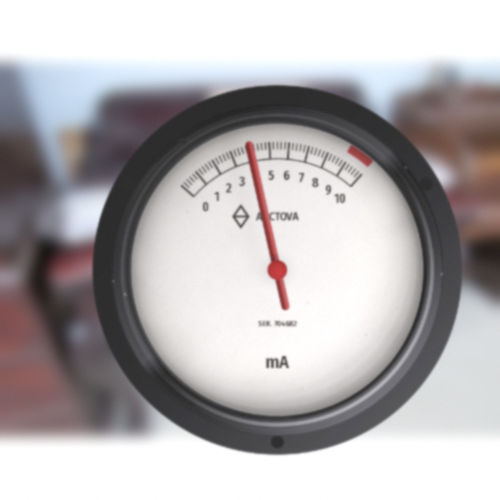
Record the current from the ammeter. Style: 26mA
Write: 4mA
